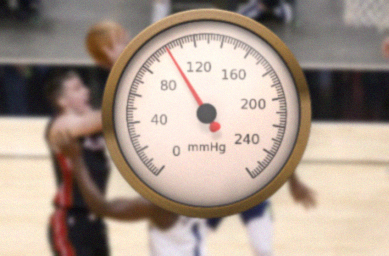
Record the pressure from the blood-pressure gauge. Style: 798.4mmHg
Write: 100mmHg
